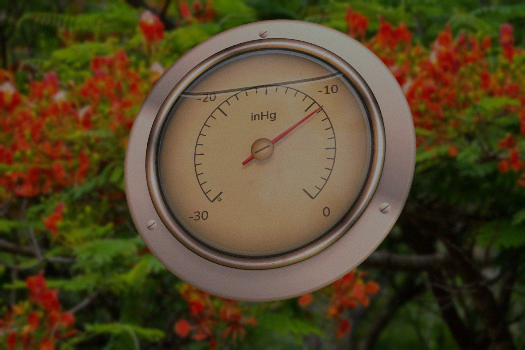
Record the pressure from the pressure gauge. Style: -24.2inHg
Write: -9inHg
